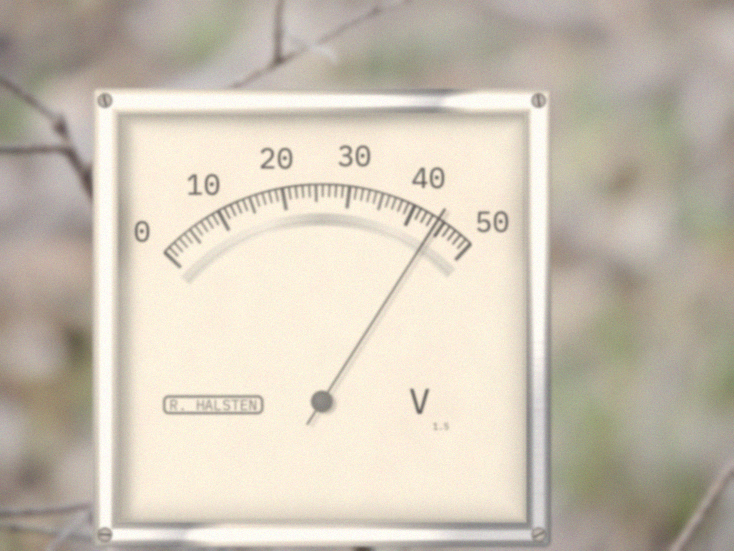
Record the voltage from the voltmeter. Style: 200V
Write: 44V
